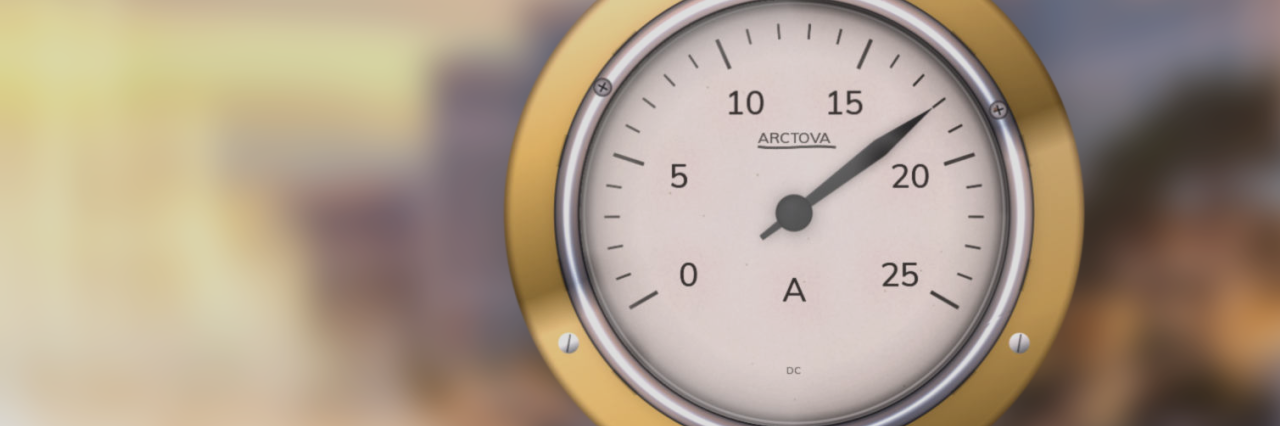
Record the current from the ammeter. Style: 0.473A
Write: 18A
